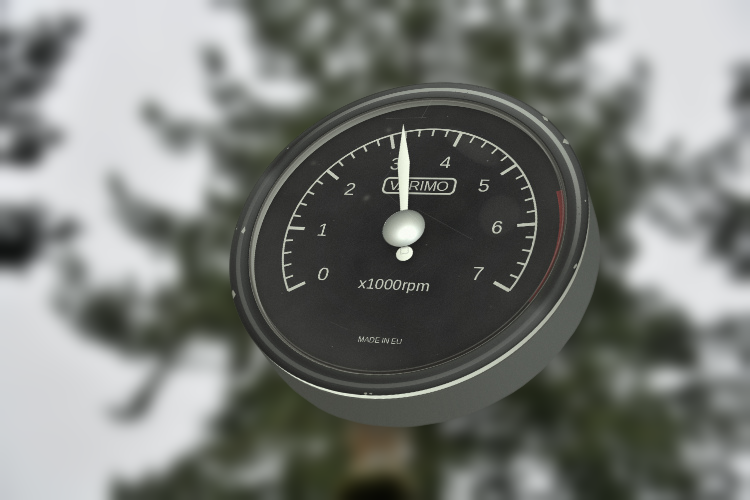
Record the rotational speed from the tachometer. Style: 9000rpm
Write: 3200rpm
